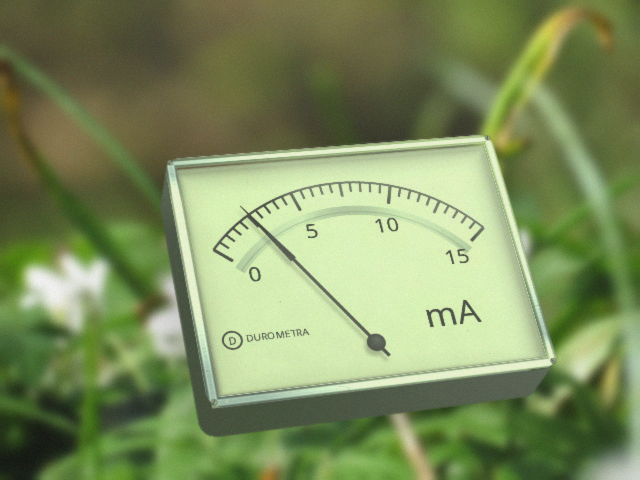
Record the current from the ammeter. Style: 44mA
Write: 2.5mA
